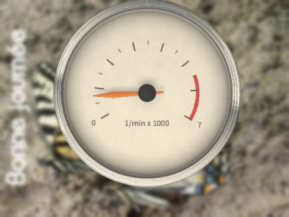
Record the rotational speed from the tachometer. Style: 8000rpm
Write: 750rpm
